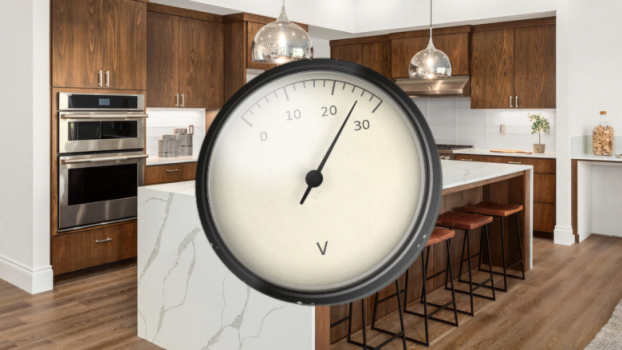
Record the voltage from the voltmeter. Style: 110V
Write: 26V
